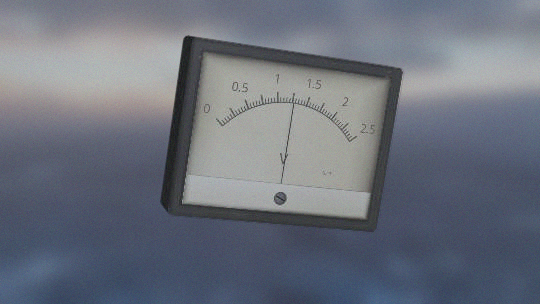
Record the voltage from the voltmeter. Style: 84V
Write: 1.25V
